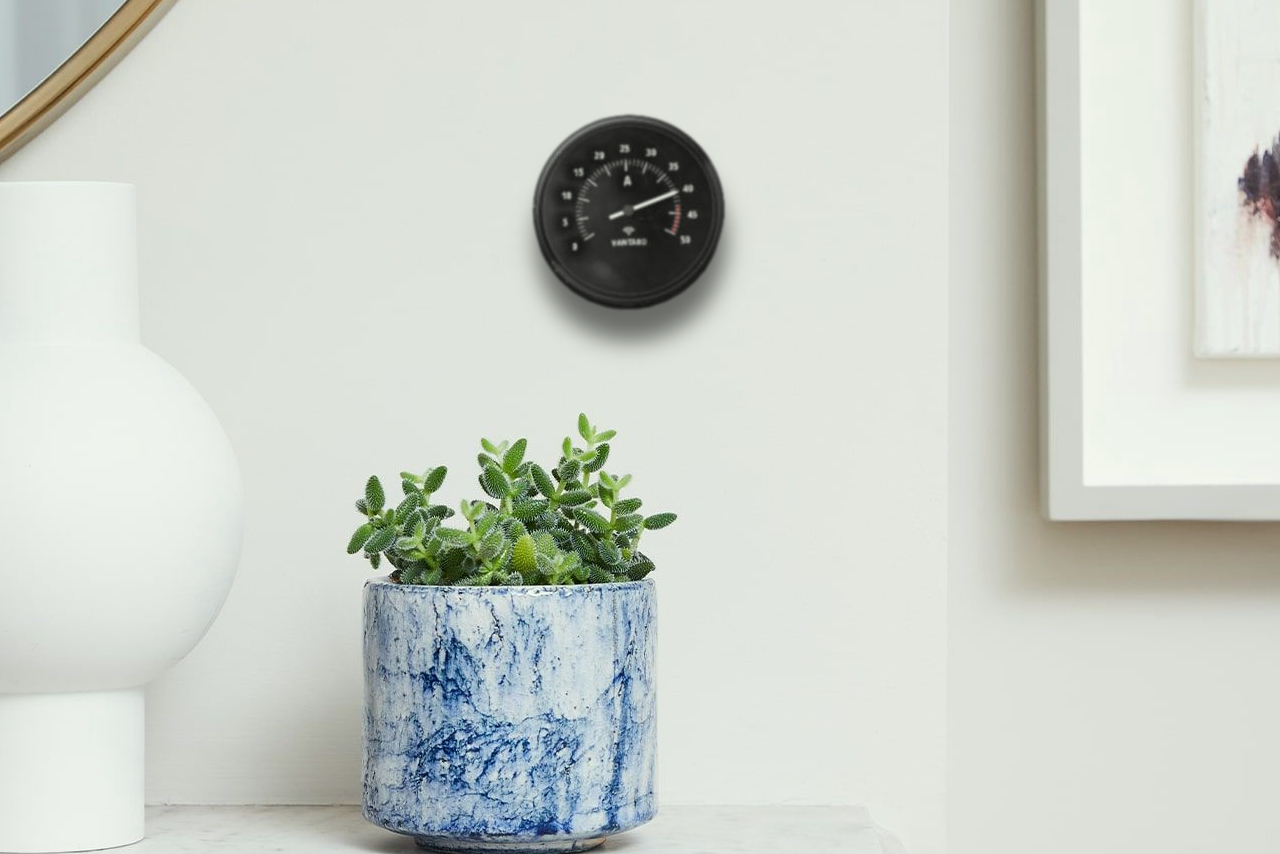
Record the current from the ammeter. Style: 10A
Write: 40A
